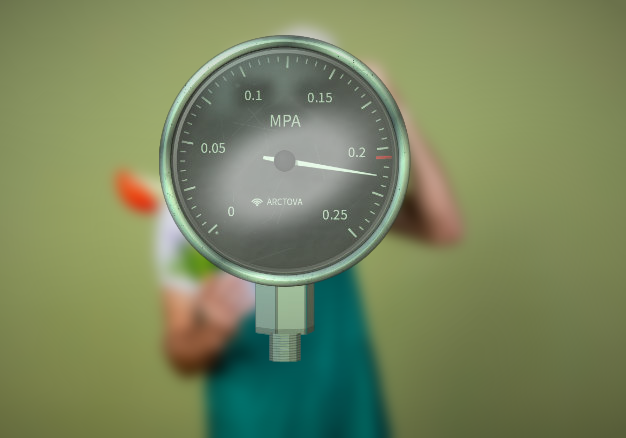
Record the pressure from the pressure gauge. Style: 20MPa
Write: 0.215MPa
